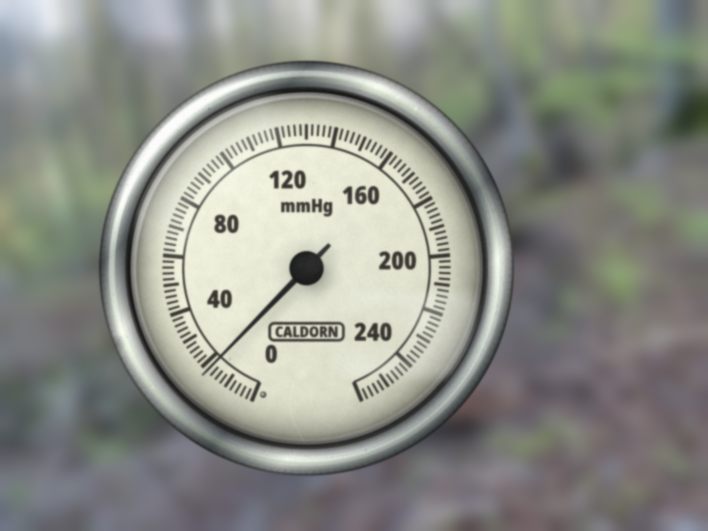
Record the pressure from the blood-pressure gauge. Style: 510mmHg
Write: 18mmHg
